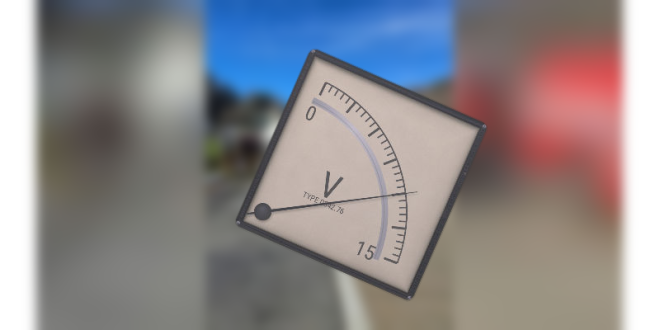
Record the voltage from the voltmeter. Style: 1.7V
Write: 10V
